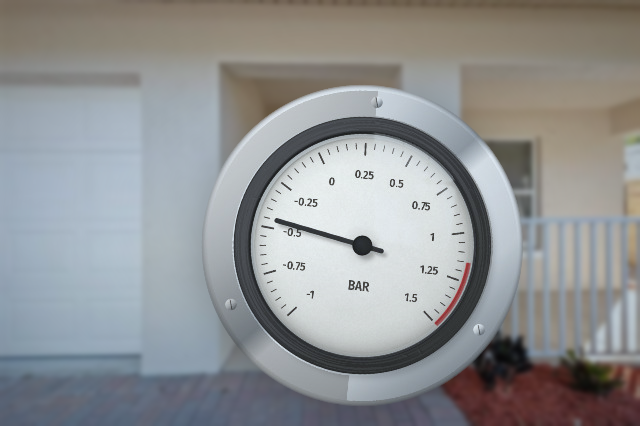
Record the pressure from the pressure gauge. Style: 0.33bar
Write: -0.45bar
